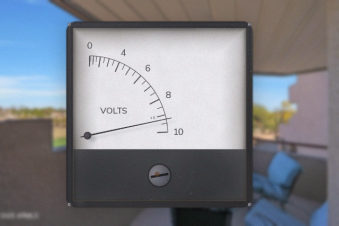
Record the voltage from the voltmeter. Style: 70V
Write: 9.25V
